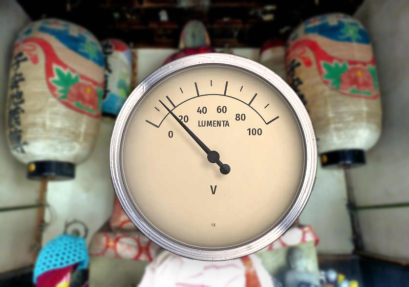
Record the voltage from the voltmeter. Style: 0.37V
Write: 15V
